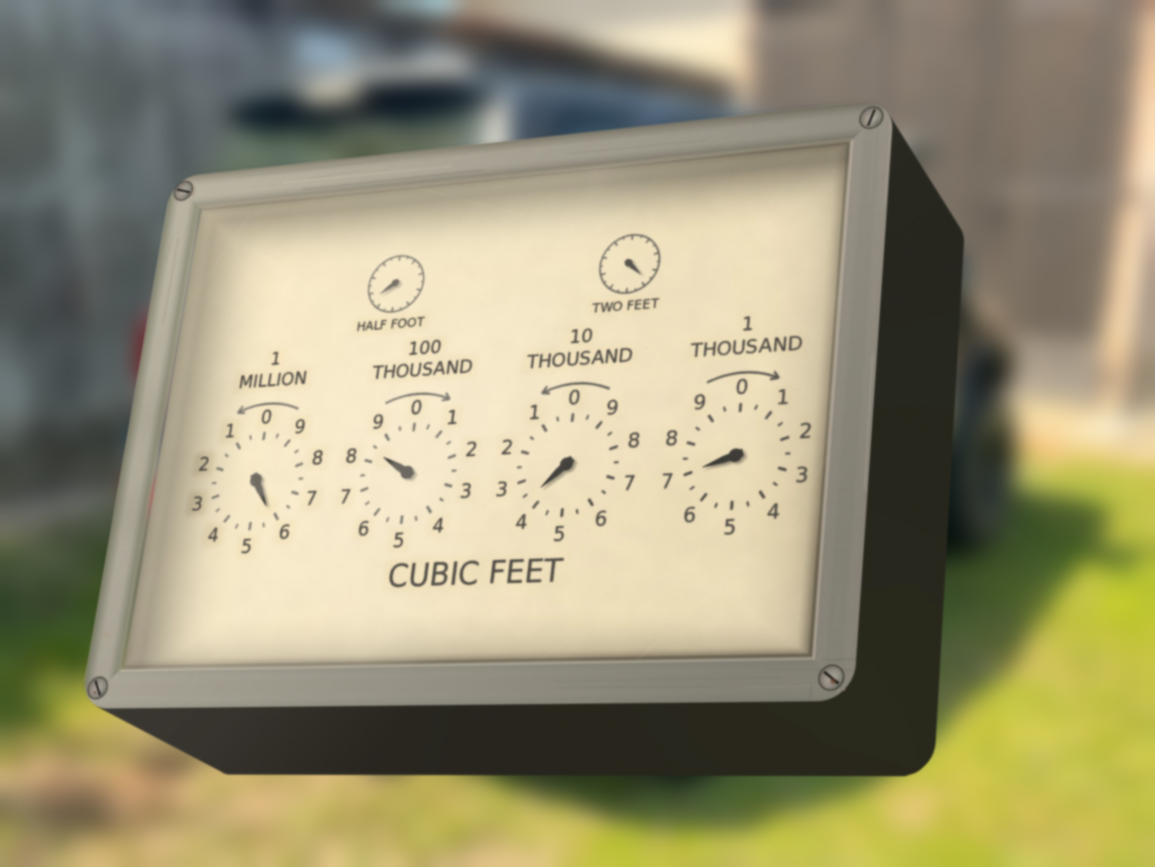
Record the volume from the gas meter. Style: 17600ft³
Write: 583700ft³
